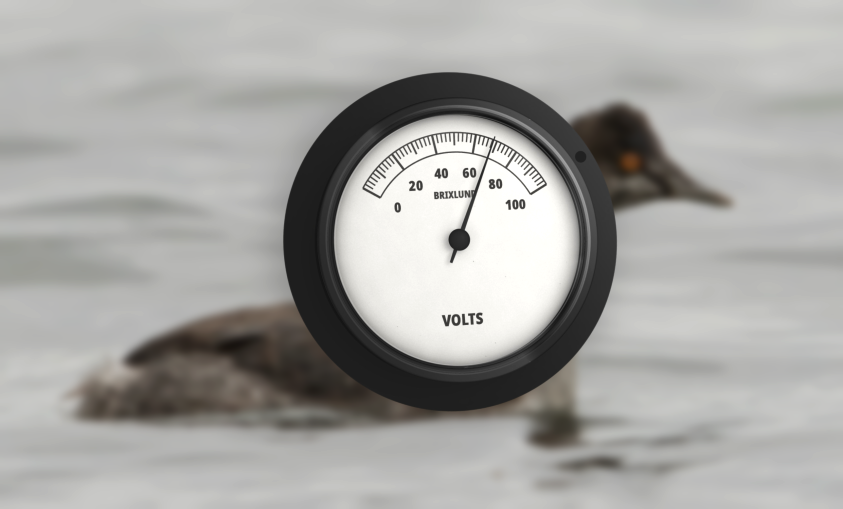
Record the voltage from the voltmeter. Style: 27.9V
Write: 68V
